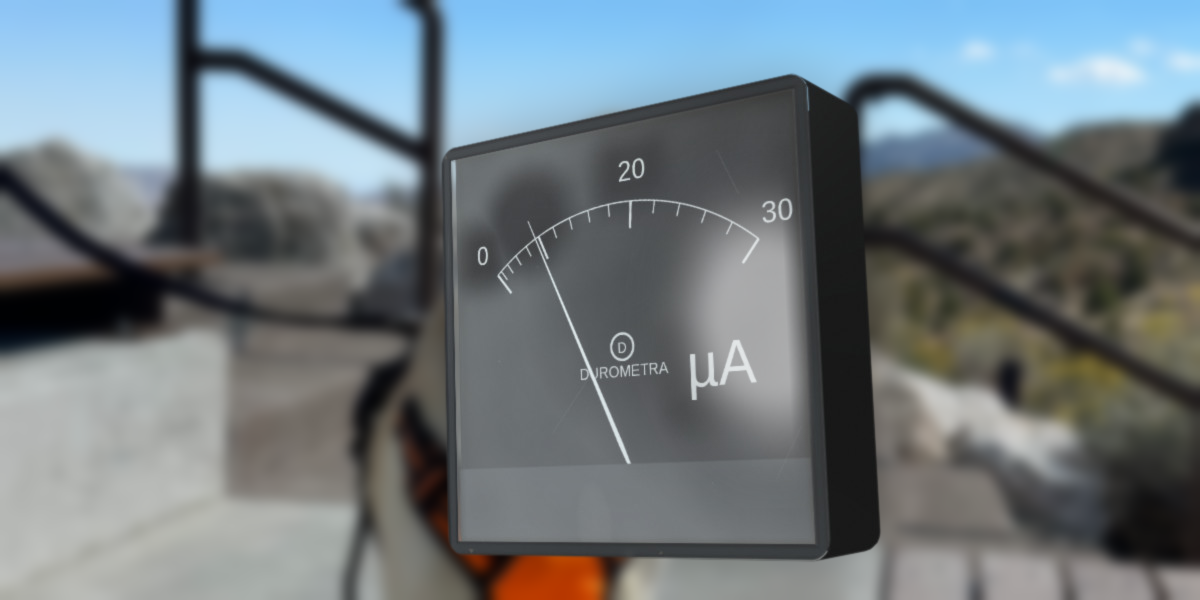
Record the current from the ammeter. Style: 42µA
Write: 10µA
